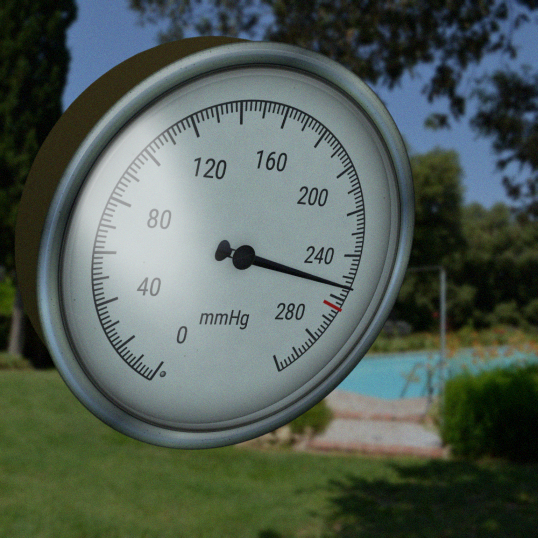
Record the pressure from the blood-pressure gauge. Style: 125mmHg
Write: 254mmHg
